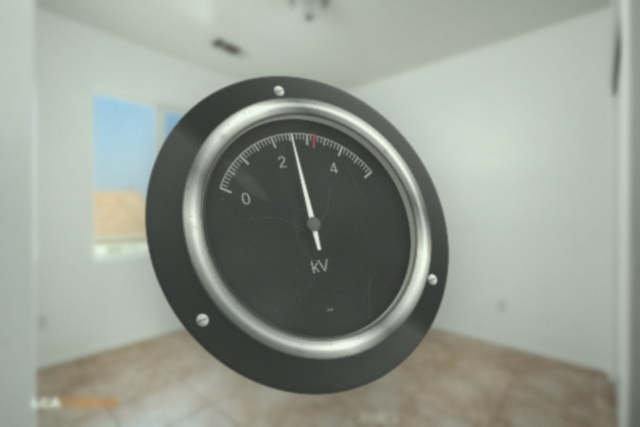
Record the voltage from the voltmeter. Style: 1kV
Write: 2.5kV
